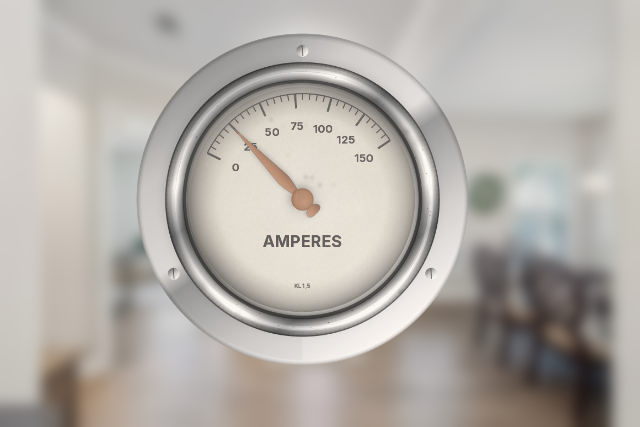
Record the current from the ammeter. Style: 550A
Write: 25A
